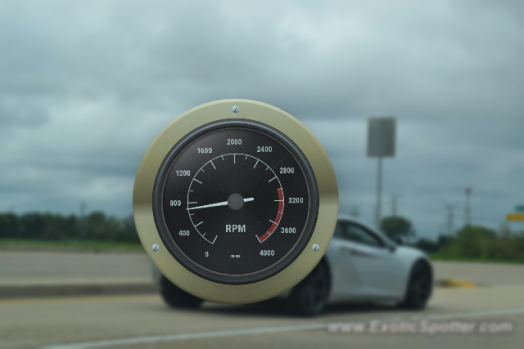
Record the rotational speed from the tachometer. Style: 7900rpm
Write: 700rpm
